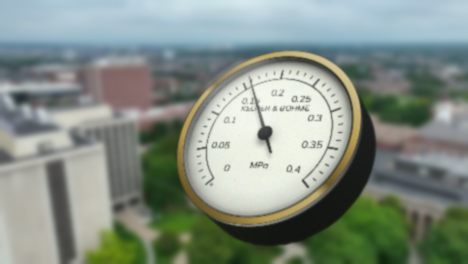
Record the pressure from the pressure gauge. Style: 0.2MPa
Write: 0.16MPa
